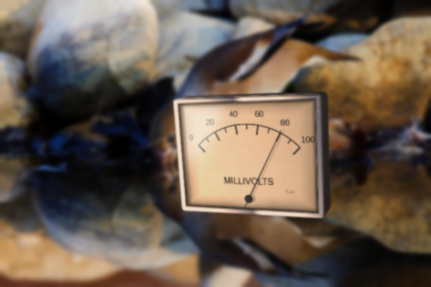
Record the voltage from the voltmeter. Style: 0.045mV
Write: 80mV
